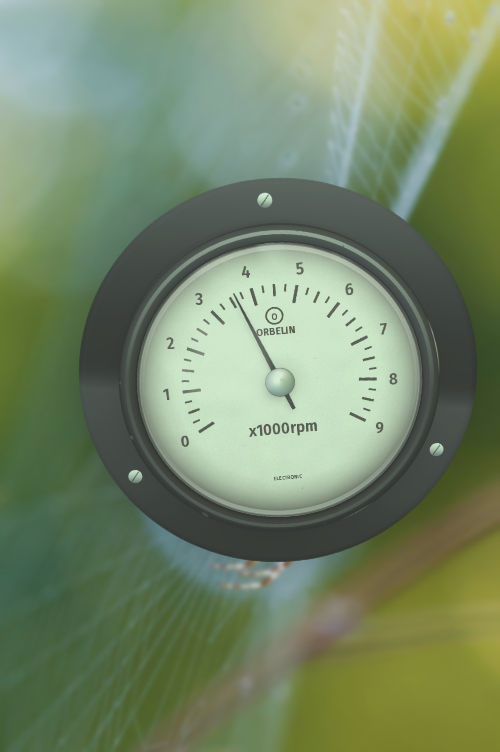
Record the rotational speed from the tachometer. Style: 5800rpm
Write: 3625rpm
